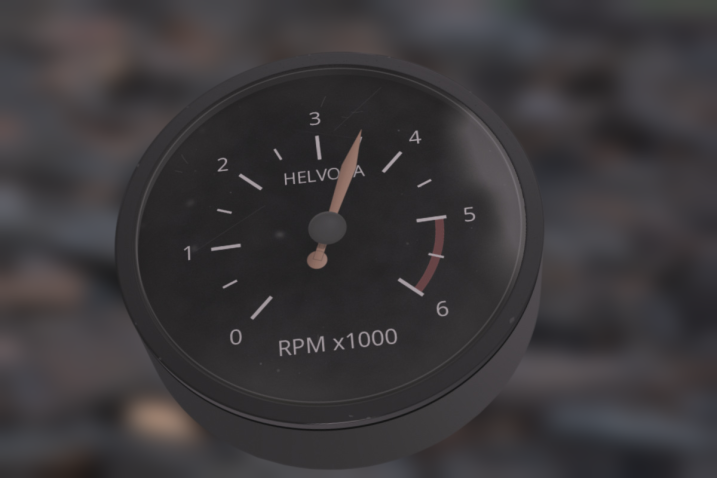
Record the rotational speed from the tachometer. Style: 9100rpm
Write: 3500rpm
